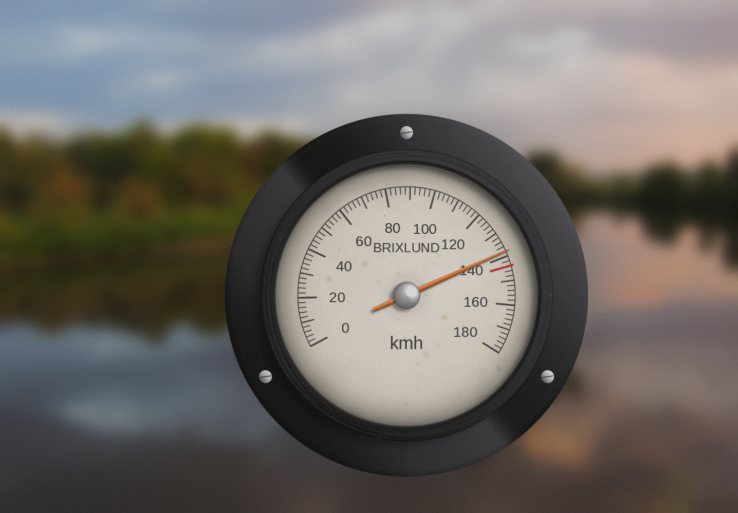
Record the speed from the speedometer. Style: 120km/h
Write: 138km/h
